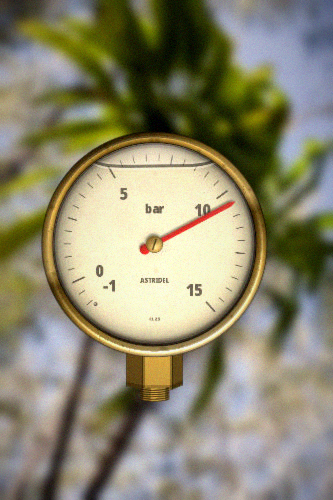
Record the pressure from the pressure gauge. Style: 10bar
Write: 10.5bar
